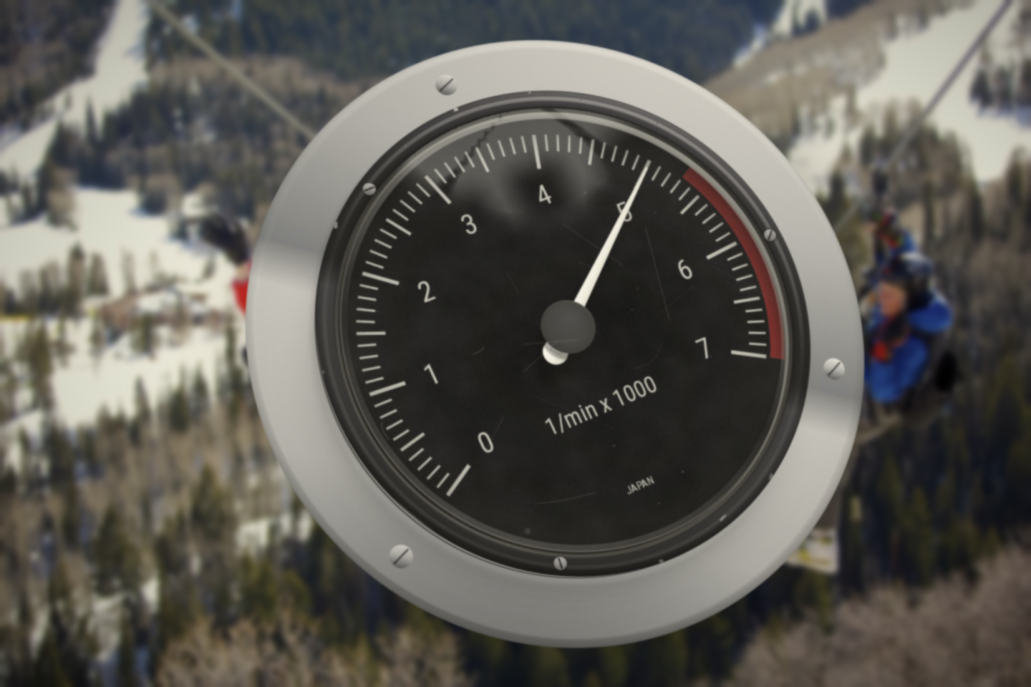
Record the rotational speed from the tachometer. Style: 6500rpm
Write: 5000rpm
